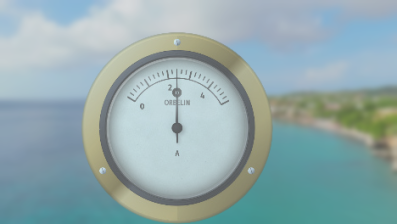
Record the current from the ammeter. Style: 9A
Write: 2.4A
